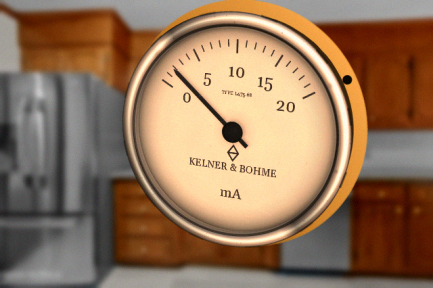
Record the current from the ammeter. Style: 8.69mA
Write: 2mA
